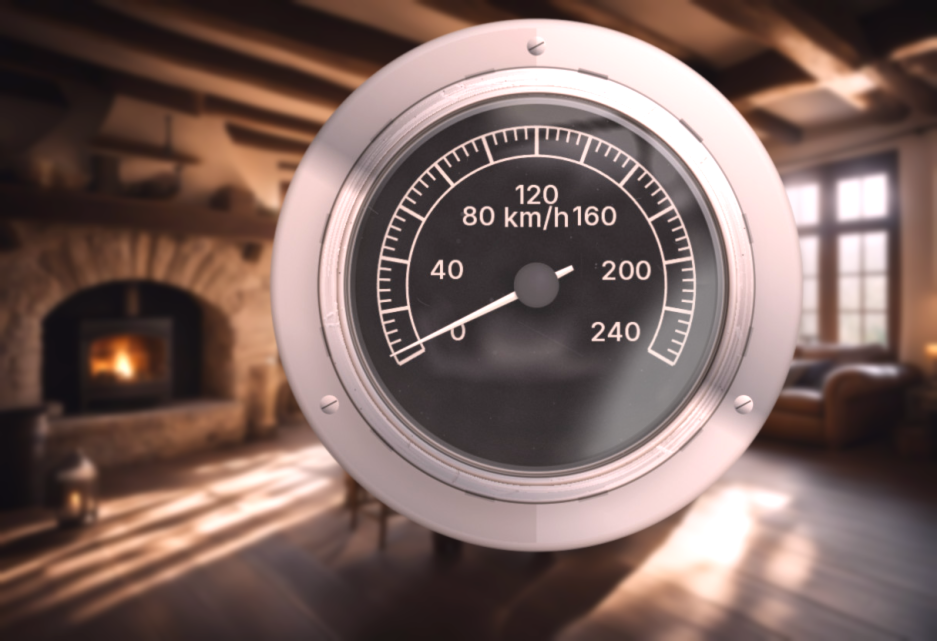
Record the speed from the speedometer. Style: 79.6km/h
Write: 4km/h
